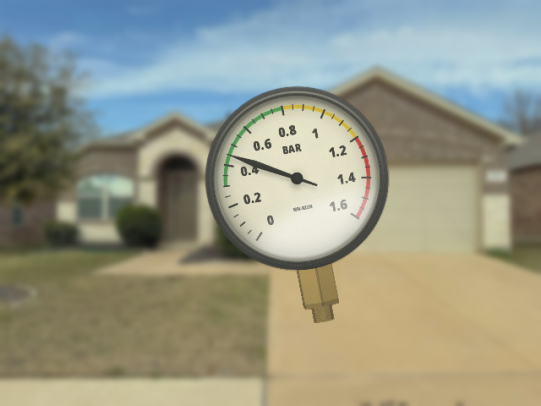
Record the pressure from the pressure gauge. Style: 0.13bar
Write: 0.45bar
